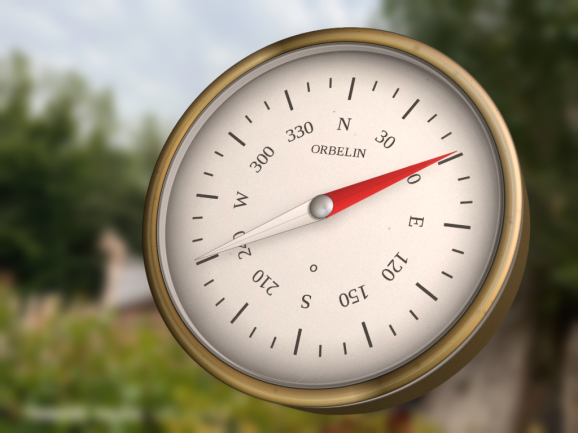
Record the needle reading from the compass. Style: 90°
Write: 60°
